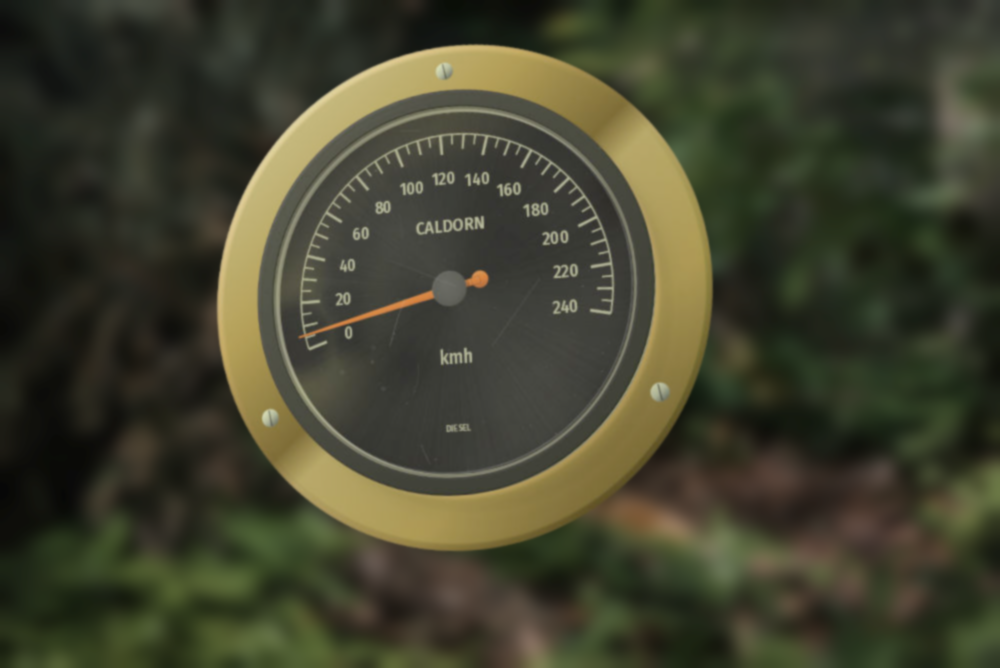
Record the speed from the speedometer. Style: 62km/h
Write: 5km/h
